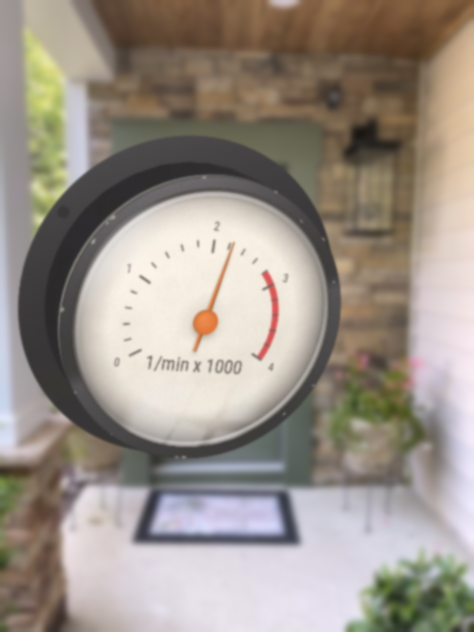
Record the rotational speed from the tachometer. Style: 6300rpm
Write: 2200rpm
